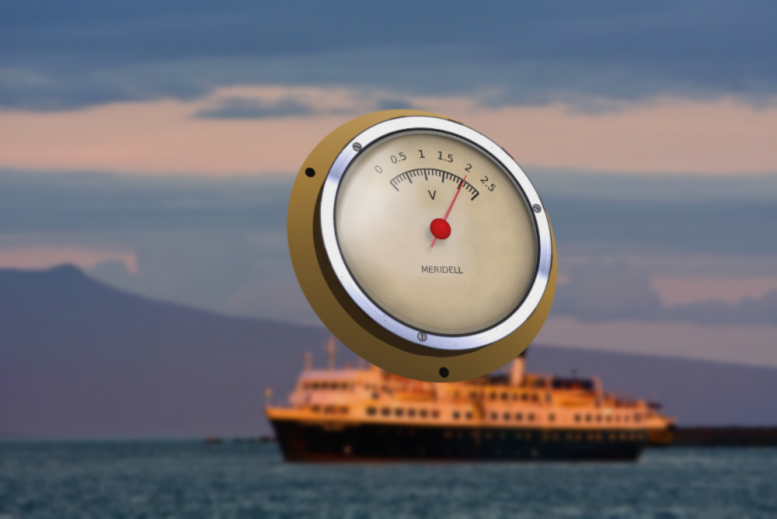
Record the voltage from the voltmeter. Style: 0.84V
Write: 2V
